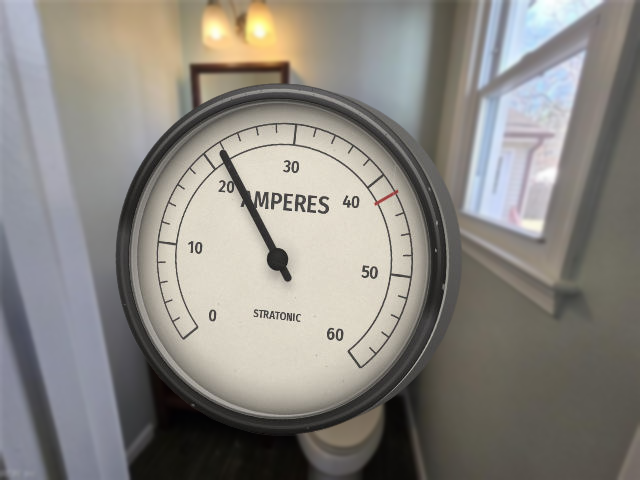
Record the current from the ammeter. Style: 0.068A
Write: 22A
